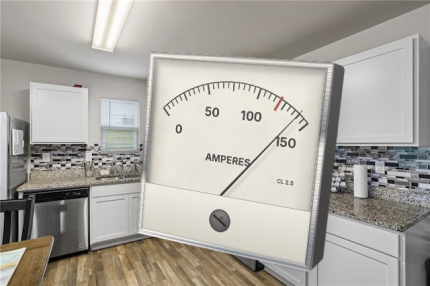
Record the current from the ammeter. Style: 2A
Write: 140A
